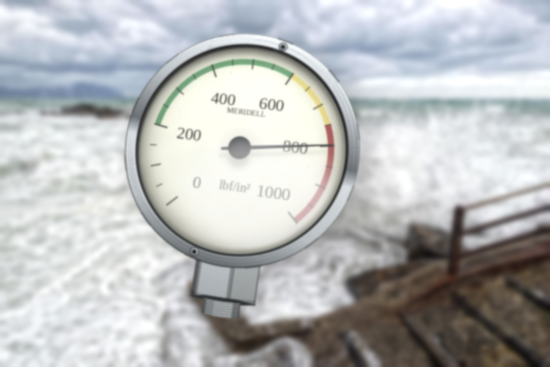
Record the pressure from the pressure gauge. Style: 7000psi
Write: 800psi
